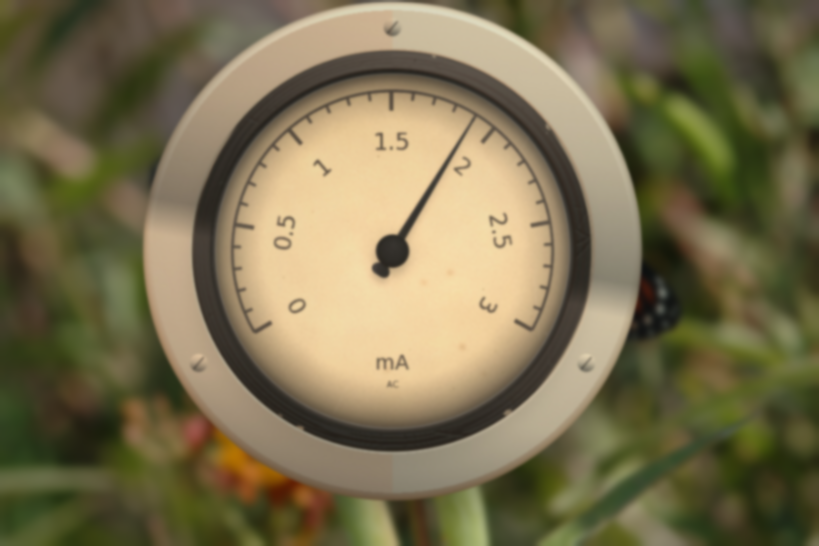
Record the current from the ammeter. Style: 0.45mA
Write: 1.9mA
